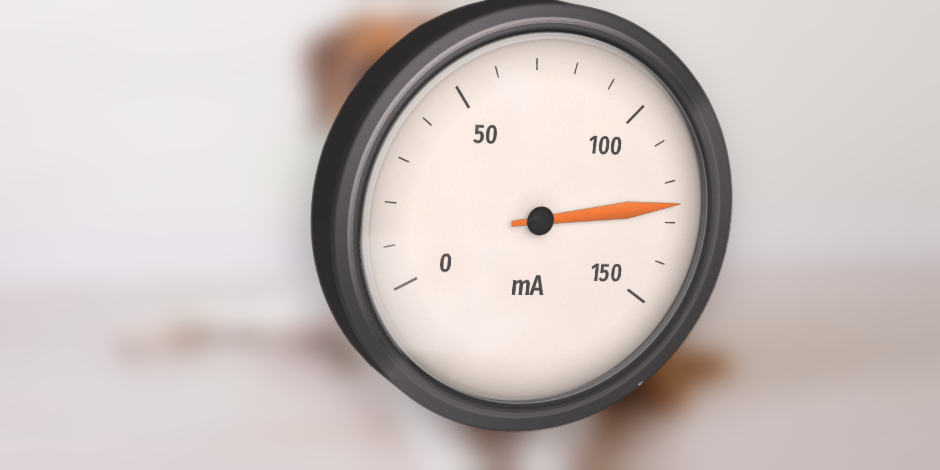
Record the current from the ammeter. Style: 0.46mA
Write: 125mA
